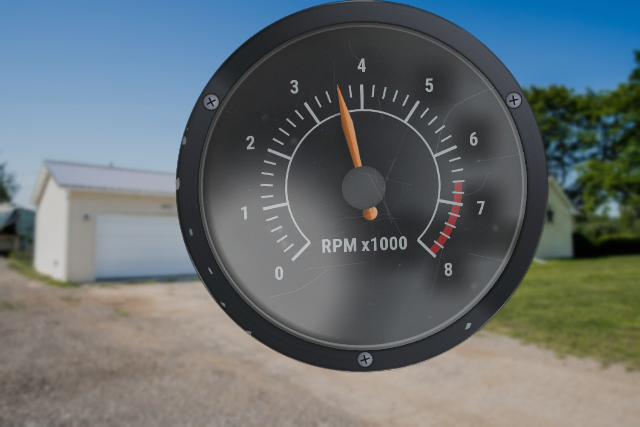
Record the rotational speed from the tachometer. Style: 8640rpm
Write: 3600rpm
